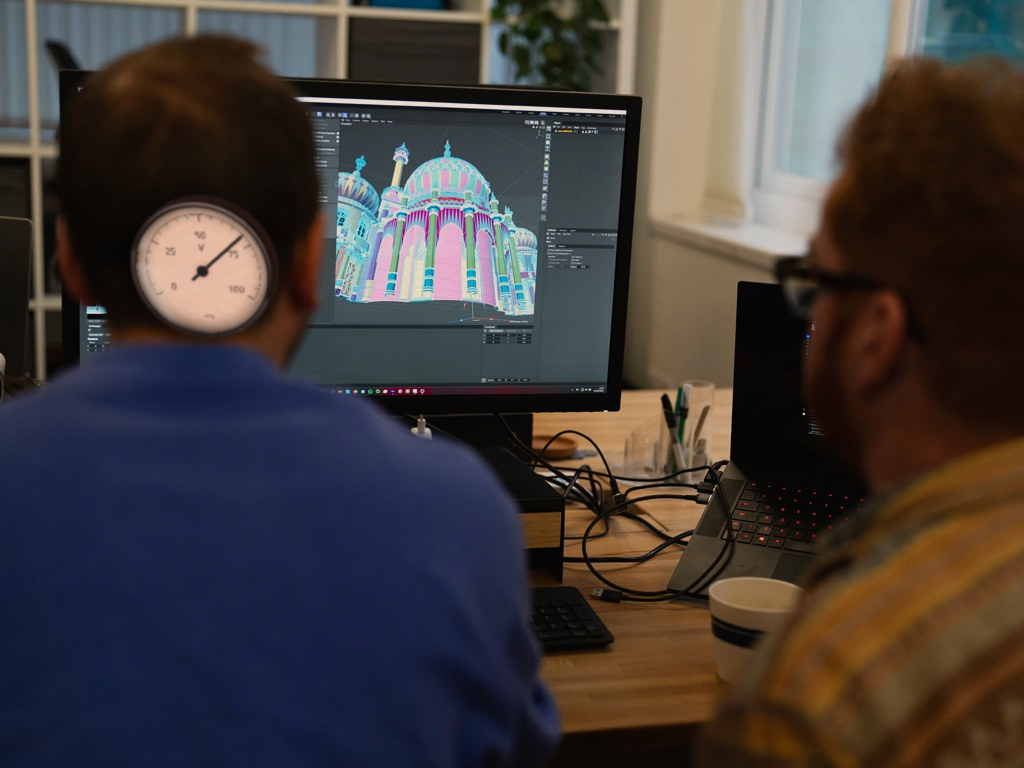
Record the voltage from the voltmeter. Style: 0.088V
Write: 70V
